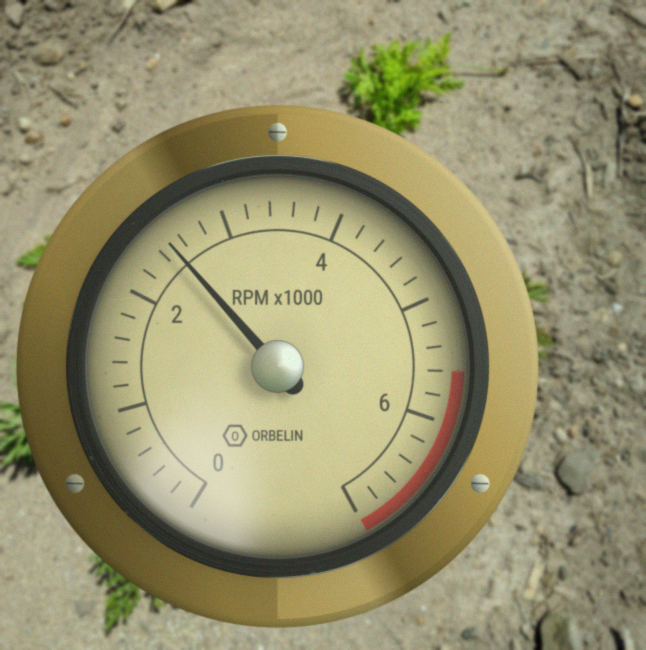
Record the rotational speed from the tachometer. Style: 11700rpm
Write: 2500rpm
